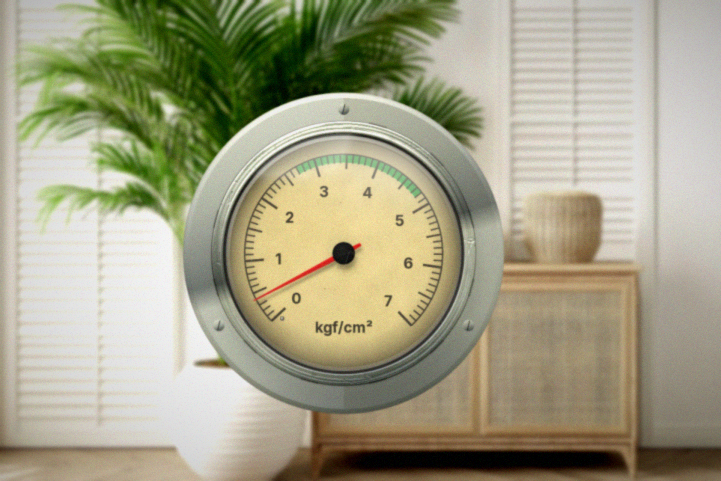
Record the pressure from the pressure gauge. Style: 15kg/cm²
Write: 0.4kg/cm²
